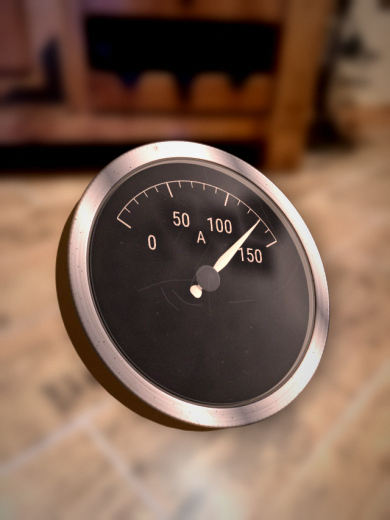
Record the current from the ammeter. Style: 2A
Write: 130A
